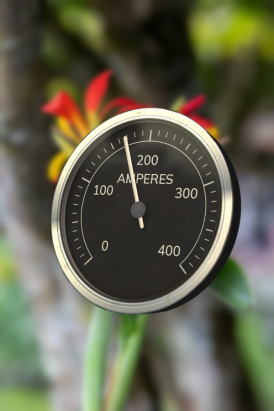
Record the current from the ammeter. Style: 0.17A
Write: 170A
